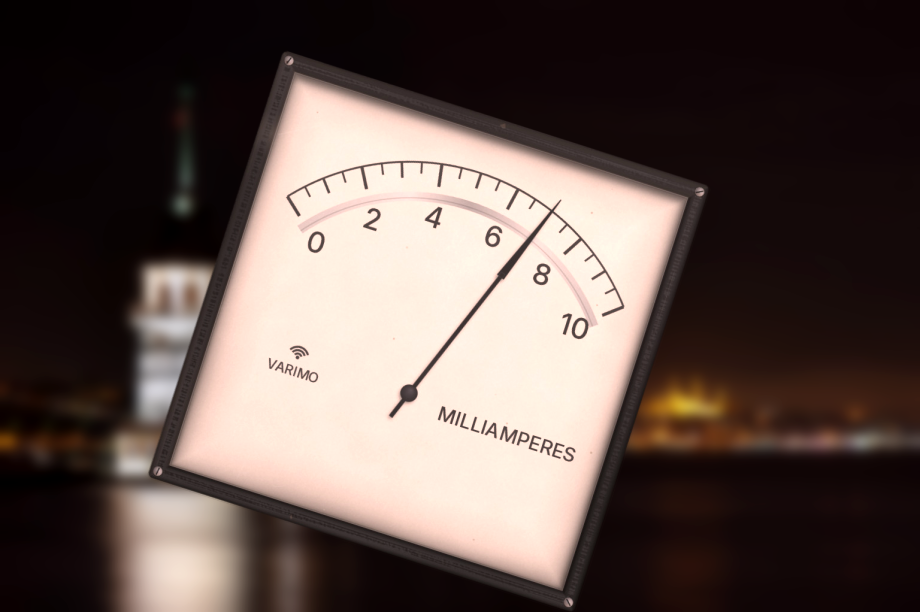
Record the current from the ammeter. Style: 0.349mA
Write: 7mA
